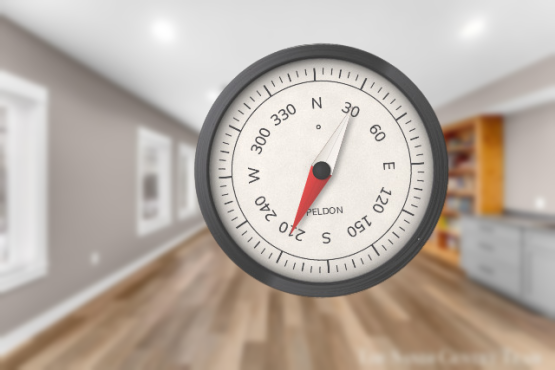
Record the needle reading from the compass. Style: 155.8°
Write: 210°
